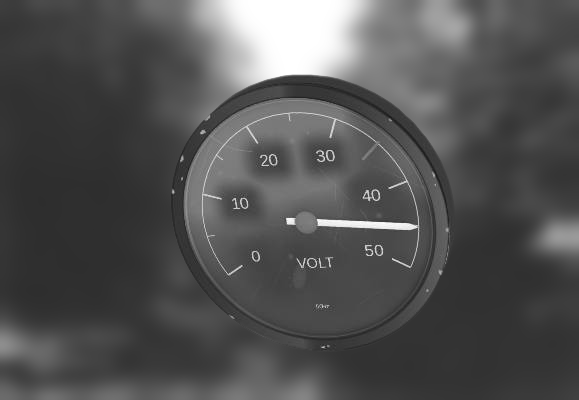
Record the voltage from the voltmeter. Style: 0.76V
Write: 45V
